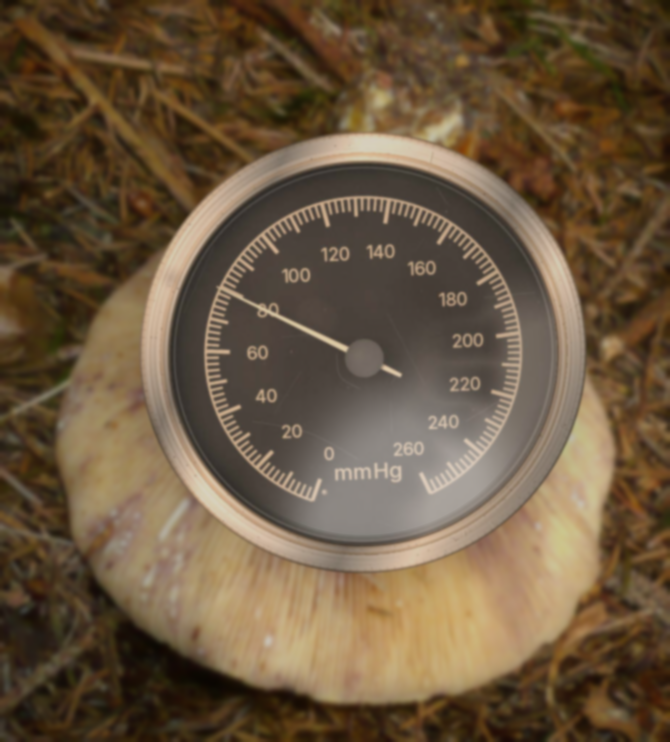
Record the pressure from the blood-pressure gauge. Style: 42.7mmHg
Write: 80mmHg
